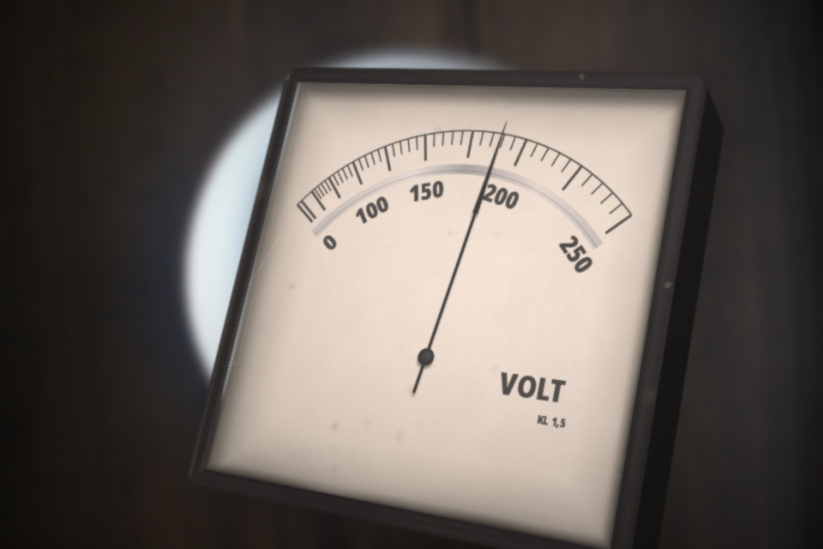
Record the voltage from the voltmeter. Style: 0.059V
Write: 190V
